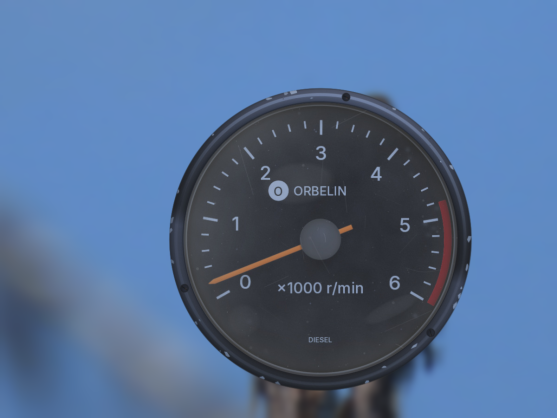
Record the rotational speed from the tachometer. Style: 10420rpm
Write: 200rpm
